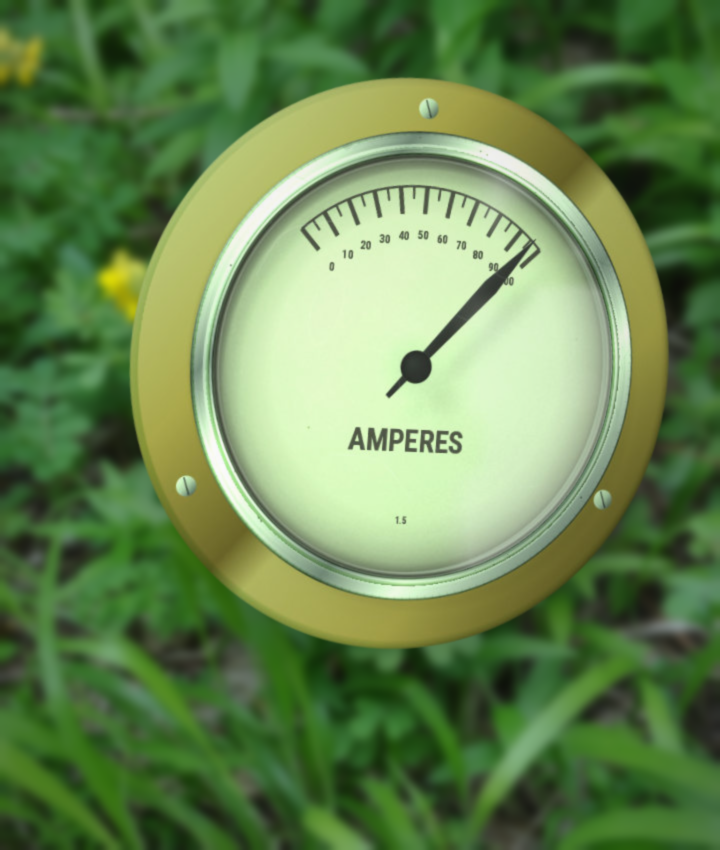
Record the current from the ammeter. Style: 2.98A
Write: 95A
